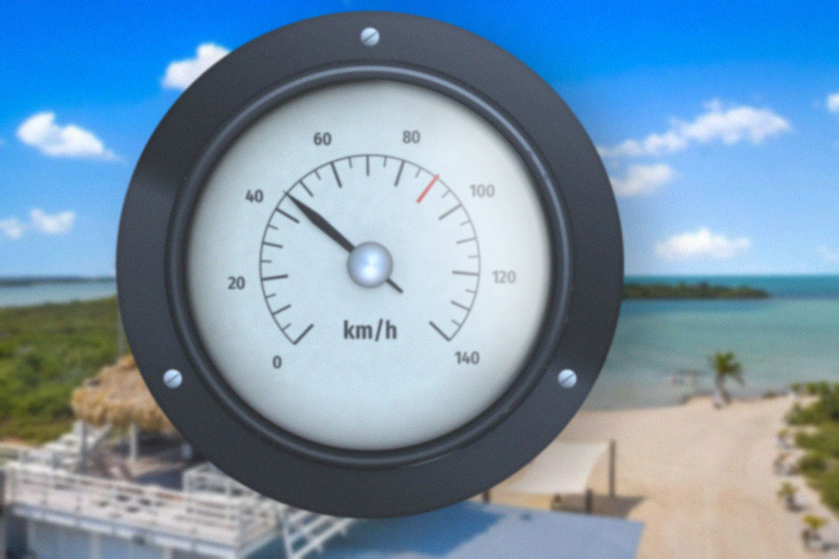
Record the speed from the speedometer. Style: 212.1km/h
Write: 45km/h
